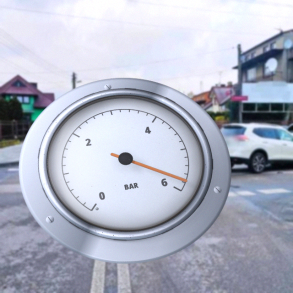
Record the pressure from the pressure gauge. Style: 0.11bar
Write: 5.8bar
